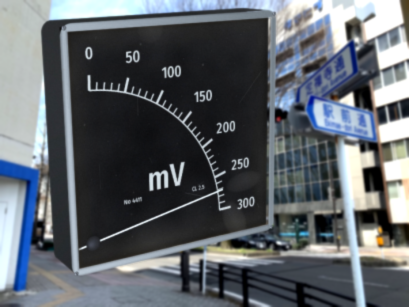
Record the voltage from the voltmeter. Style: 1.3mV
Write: 270mV
